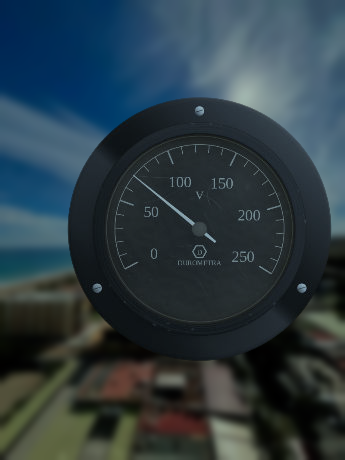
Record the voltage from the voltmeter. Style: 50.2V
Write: 70V
